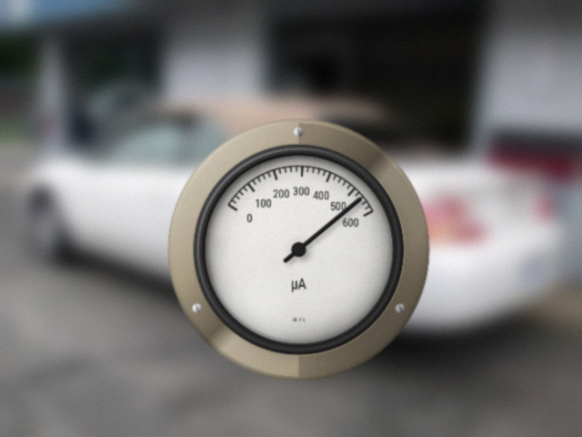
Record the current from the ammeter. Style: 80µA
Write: 540µA
